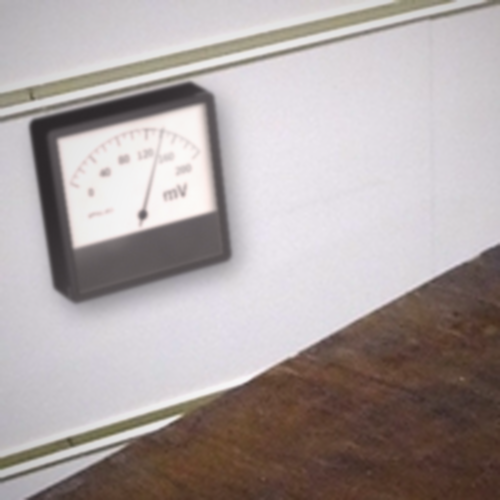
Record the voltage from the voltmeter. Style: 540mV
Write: 140mV
